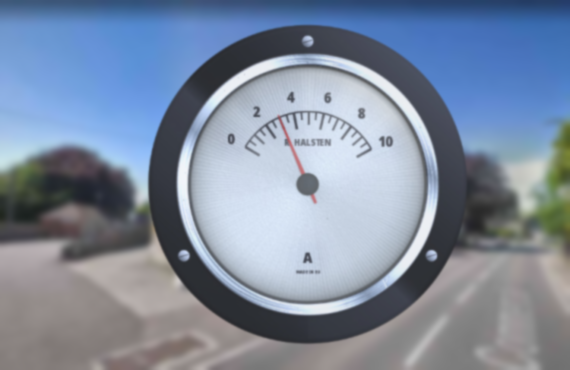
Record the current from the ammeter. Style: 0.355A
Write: 3A
